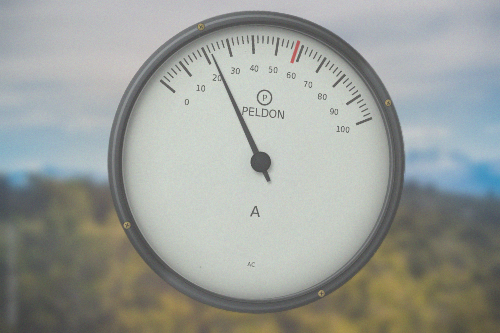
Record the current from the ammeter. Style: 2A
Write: 22A
